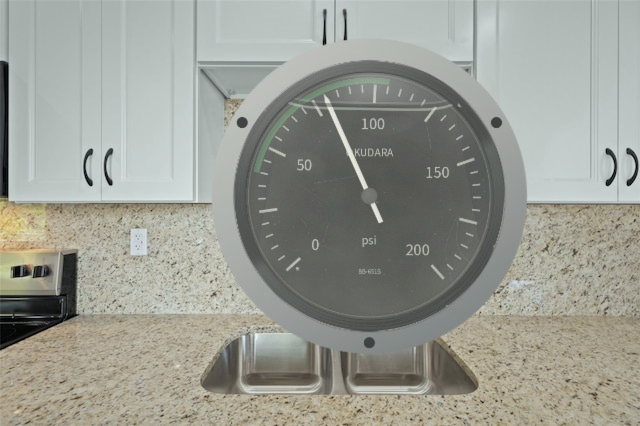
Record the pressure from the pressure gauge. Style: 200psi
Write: 80psi
